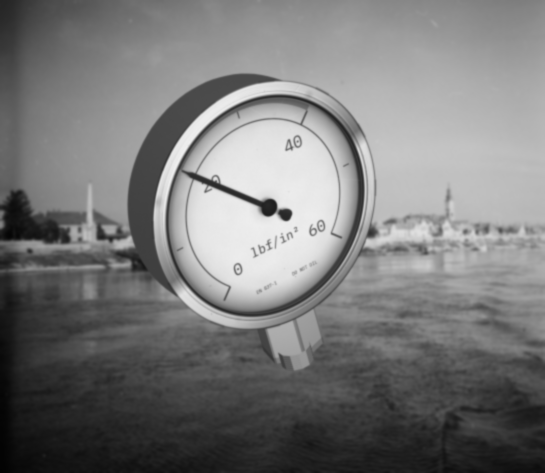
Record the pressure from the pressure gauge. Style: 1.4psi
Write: 20psi
